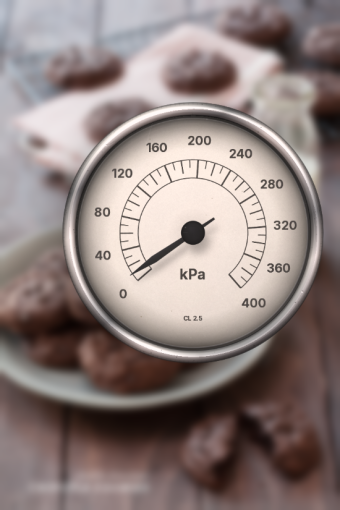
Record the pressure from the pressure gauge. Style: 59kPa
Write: 10kPa
